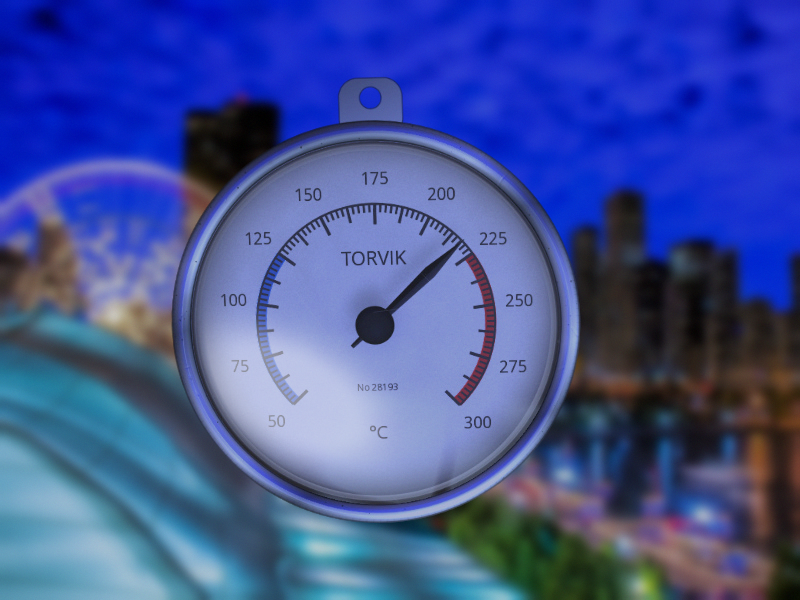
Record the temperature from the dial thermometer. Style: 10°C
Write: 217.5°C
